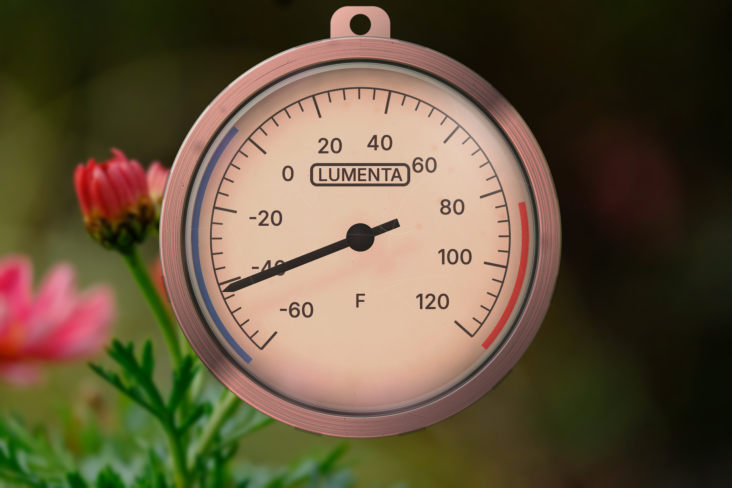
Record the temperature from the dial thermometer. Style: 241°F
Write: -42°F
